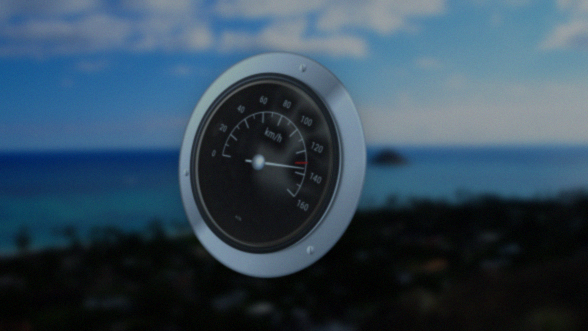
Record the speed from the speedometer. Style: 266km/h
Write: 135km/h
